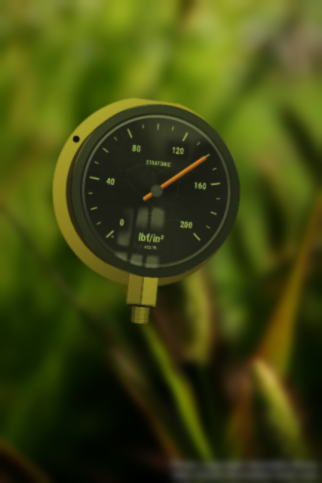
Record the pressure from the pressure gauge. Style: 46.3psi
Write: 140psi
